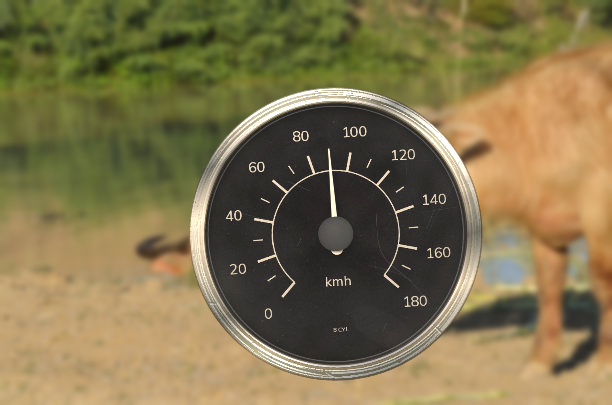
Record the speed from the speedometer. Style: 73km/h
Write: 90km/h
